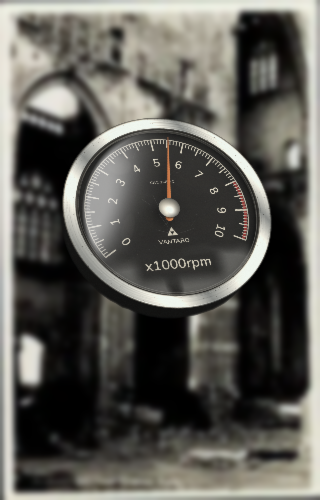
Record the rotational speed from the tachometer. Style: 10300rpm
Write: 5500rpm
